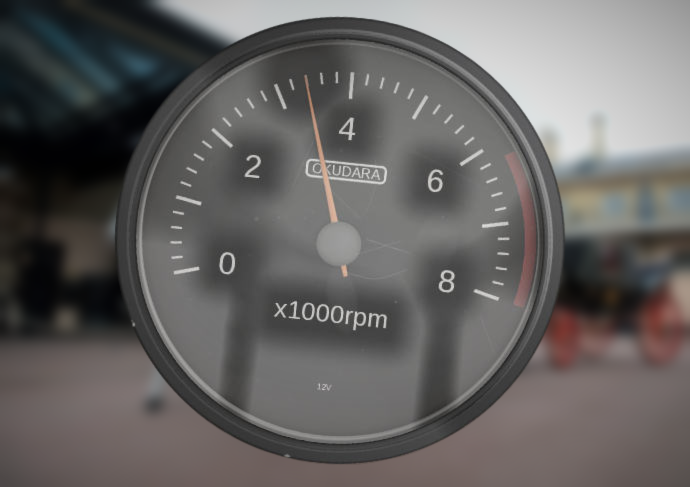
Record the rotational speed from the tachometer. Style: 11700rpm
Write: 3400rpm
